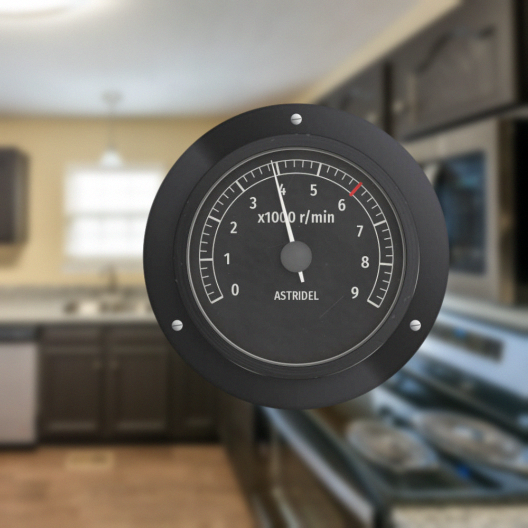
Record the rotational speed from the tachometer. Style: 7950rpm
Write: 3900rpm
